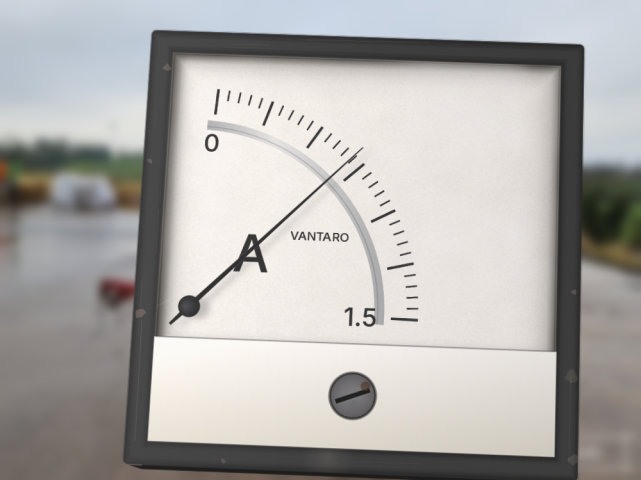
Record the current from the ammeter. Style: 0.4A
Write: 0.7A
